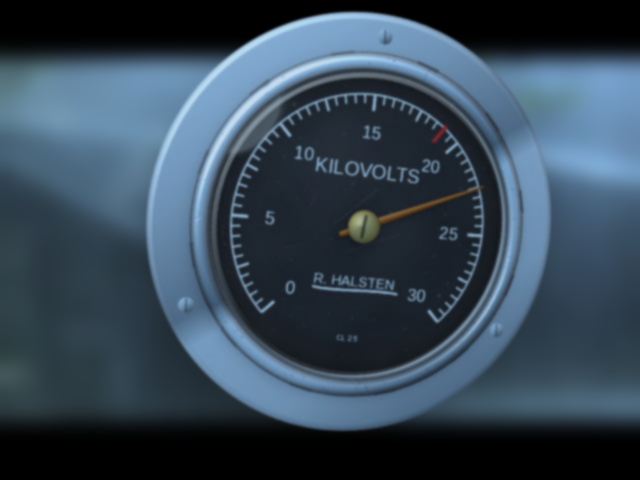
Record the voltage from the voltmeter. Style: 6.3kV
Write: 22.5kV
